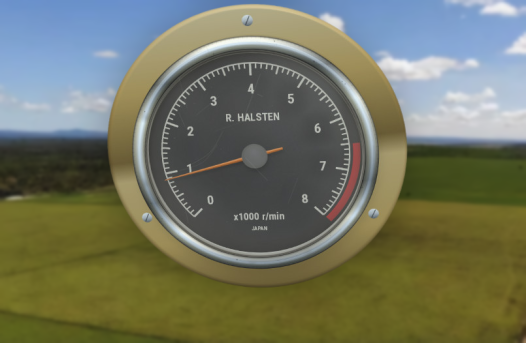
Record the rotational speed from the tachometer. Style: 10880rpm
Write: 900rpm
